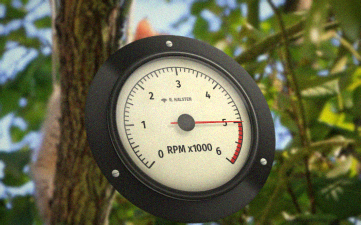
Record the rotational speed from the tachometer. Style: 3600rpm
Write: 5000rpm
